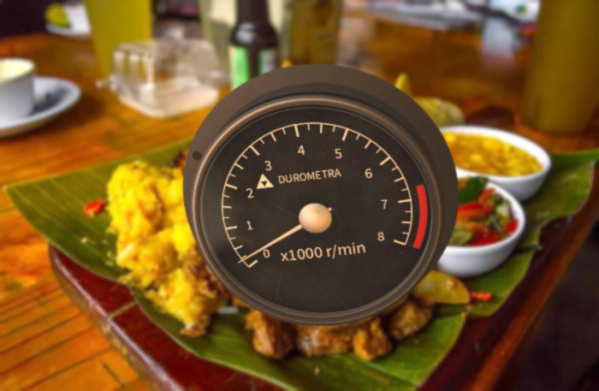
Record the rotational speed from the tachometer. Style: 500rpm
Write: 250rpm
